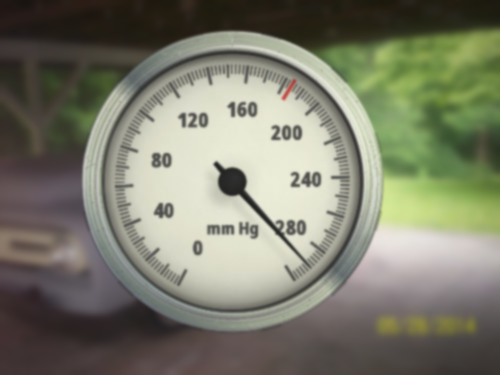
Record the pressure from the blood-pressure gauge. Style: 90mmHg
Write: 290mmHg
